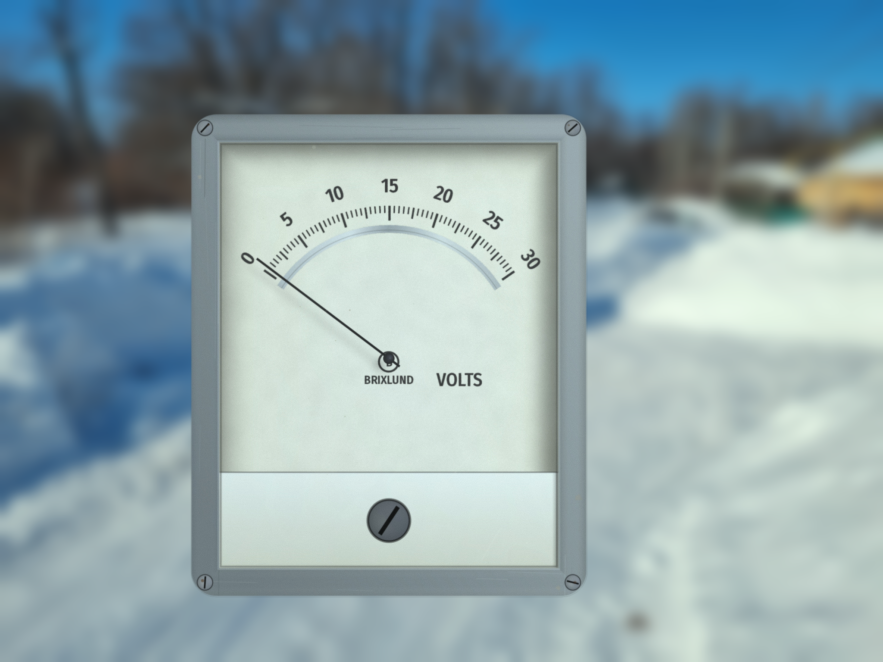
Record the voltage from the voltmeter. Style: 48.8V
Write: 0.5V
